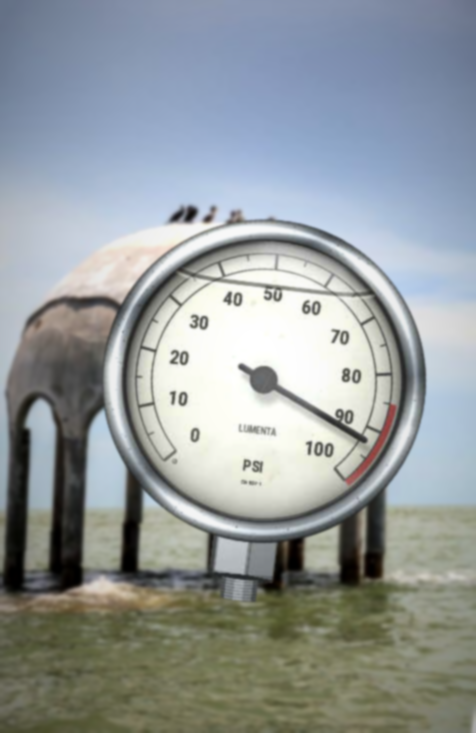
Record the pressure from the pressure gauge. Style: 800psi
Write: 92.5psi
